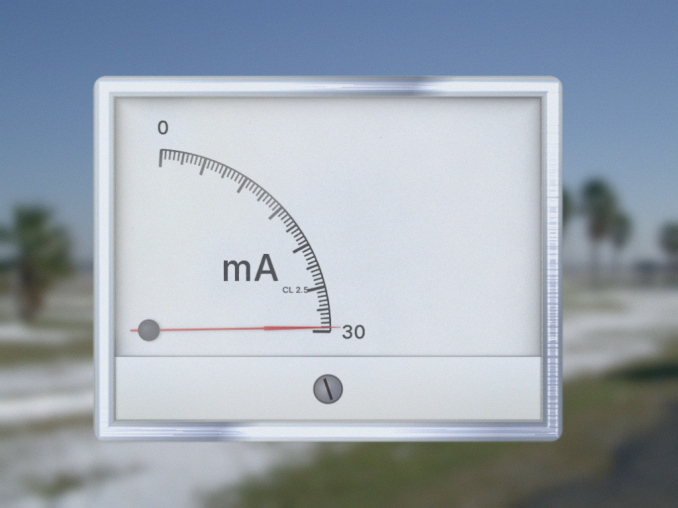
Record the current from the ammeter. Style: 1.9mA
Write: 29.5mA
